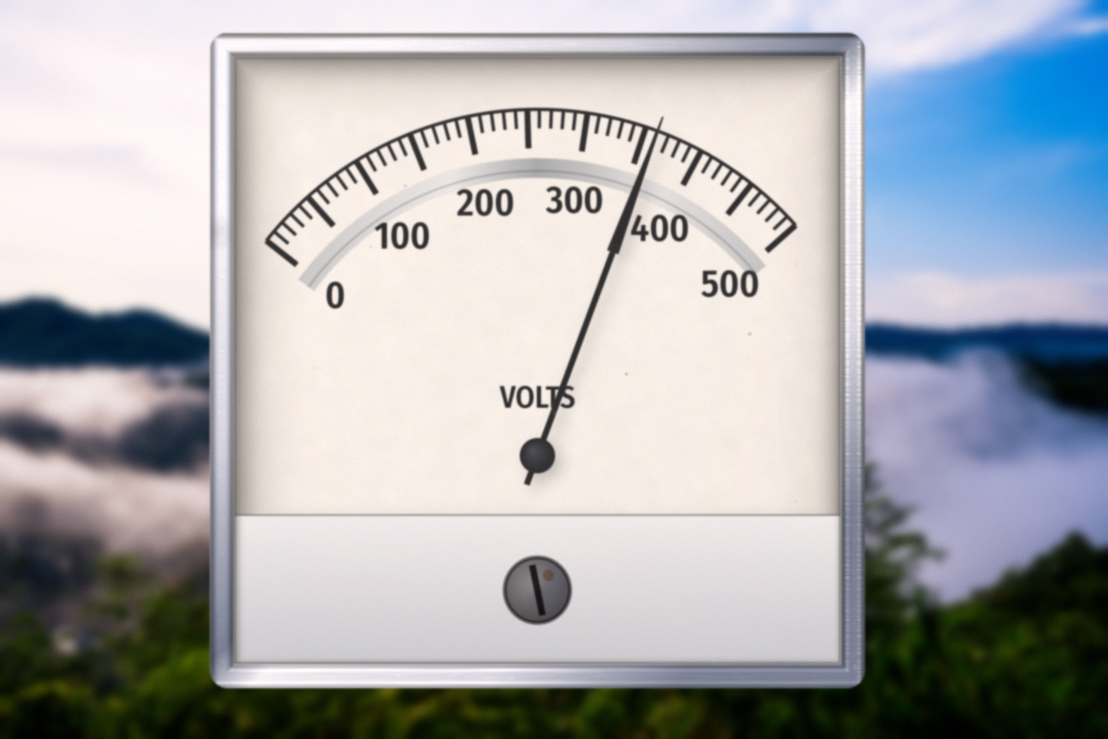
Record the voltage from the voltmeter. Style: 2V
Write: 360V
